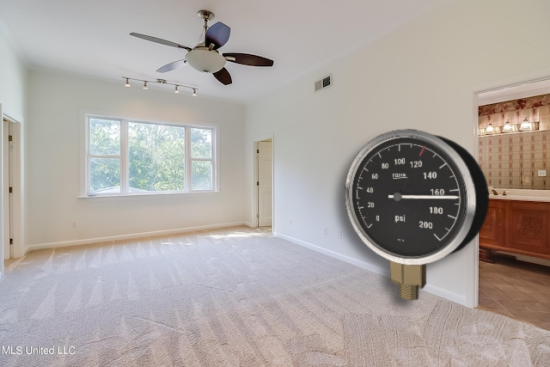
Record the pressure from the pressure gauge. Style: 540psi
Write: 165psi
